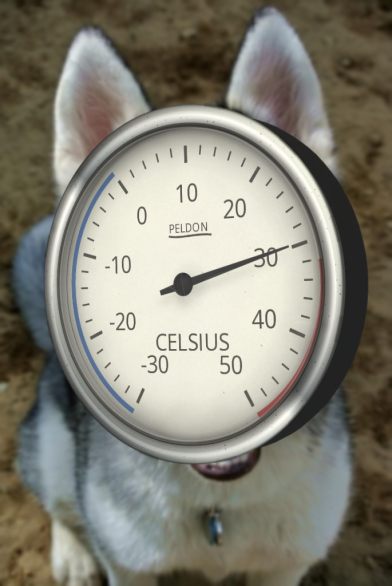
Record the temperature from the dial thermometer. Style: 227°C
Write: 30°C
